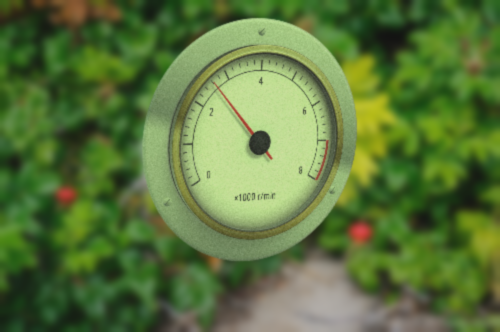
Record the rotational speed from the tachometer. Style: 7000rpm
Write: 2600rpm
